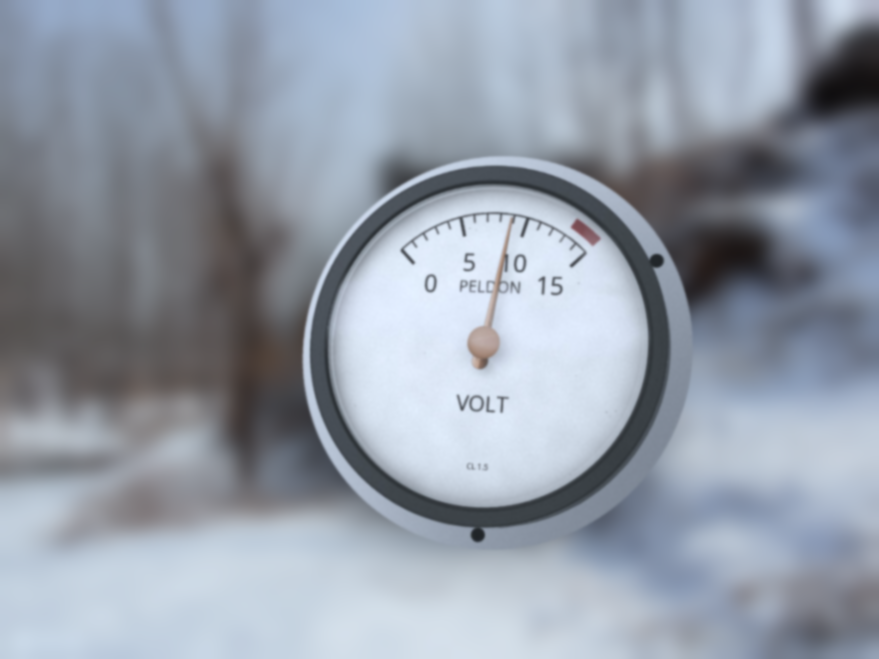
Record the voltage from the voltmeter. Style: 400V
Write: 9V
